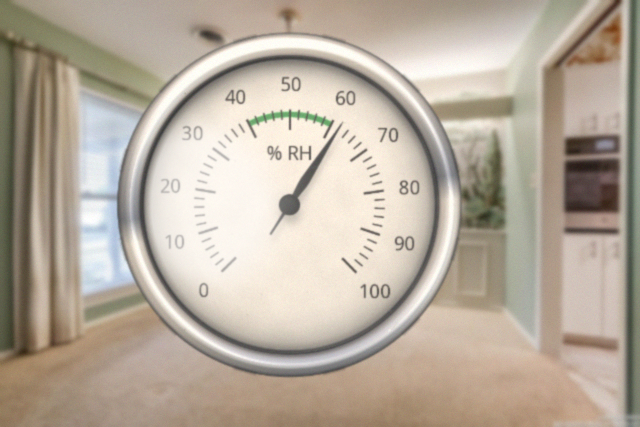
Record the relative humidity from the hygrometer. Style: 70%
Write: 62%
